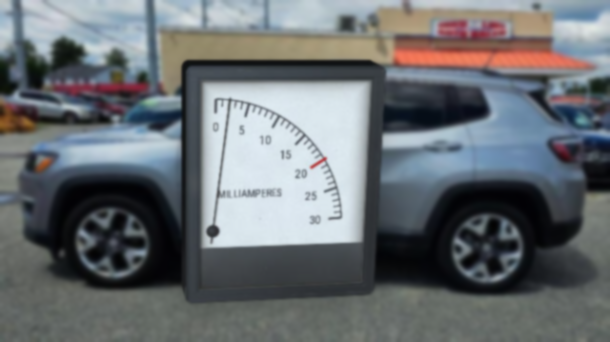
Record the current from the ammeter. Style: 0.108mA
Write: 2mA
